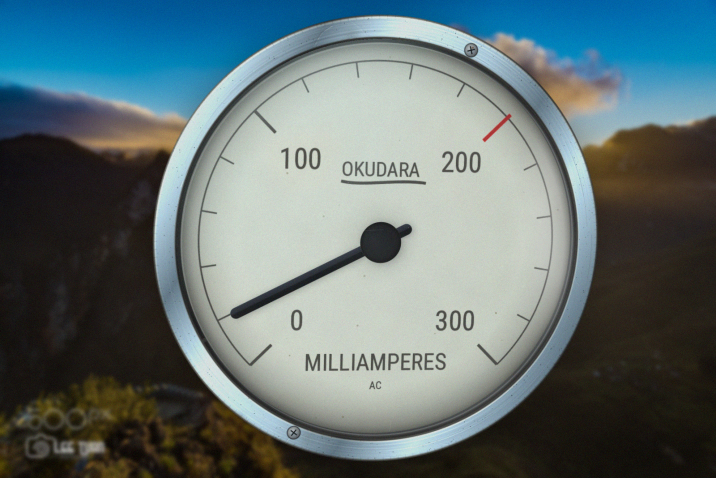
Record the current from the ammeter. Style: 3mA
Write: 20mA
